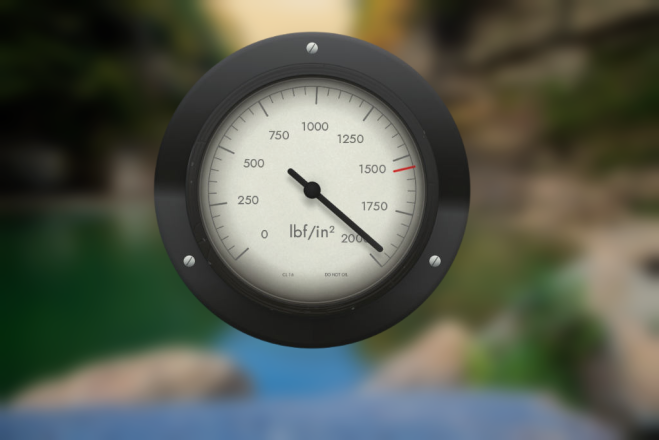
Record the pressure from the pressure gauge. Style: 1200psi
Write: 1950psi
